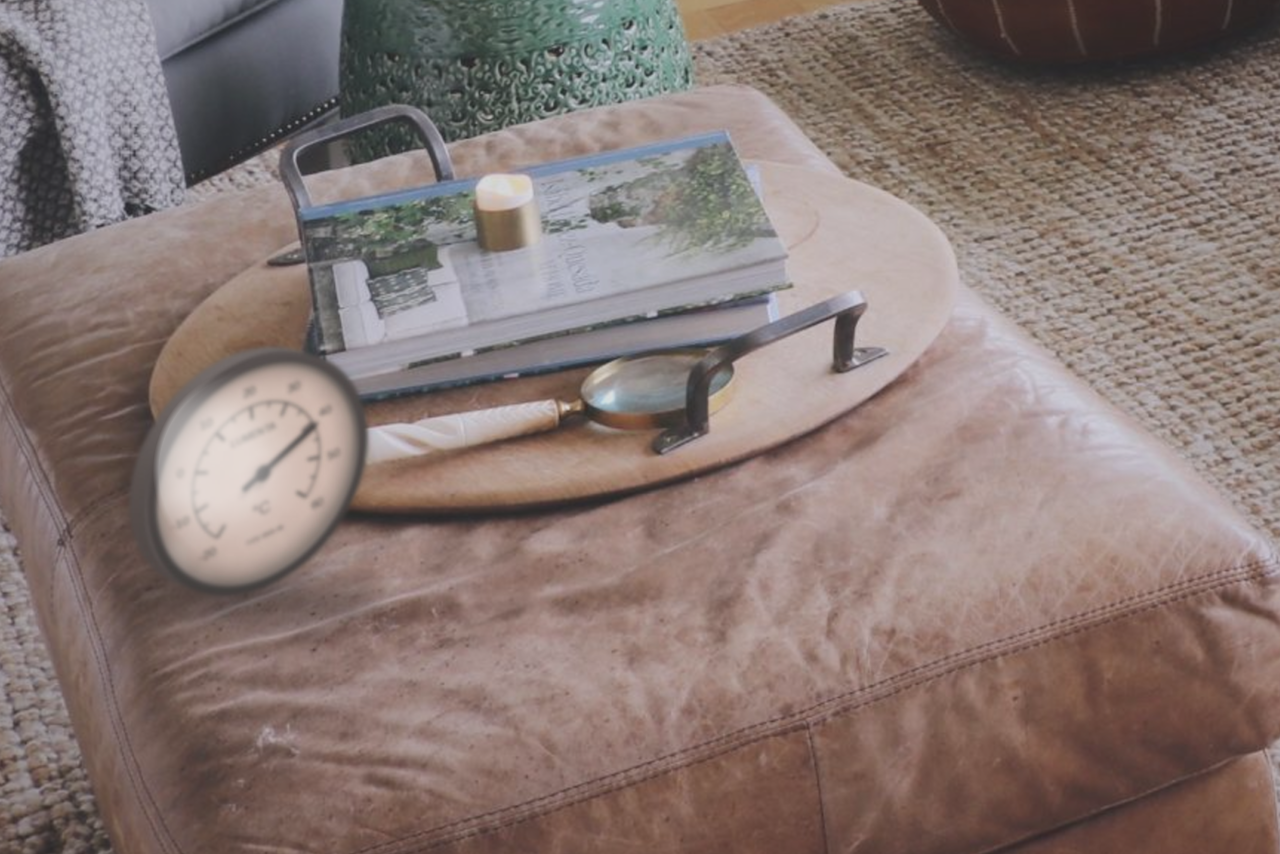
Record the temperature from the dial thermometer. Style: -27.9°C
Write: 40°C
